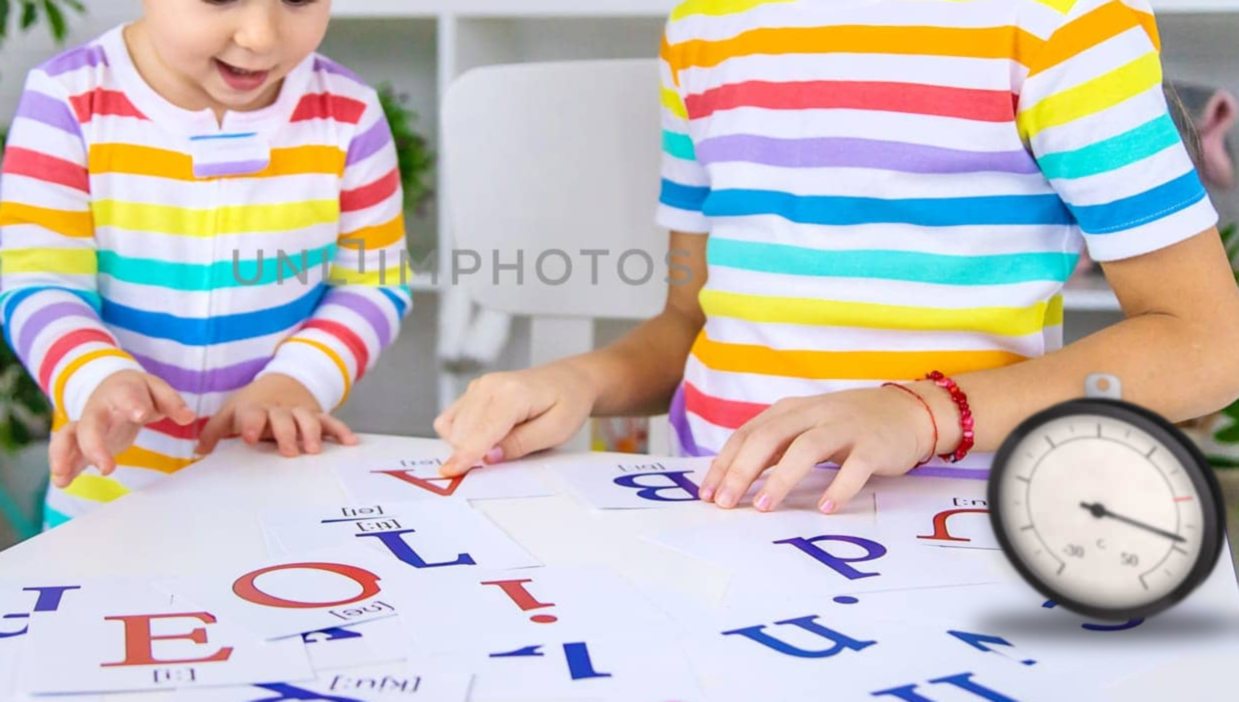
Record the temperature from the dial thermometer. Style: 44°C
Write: 37.5°C
